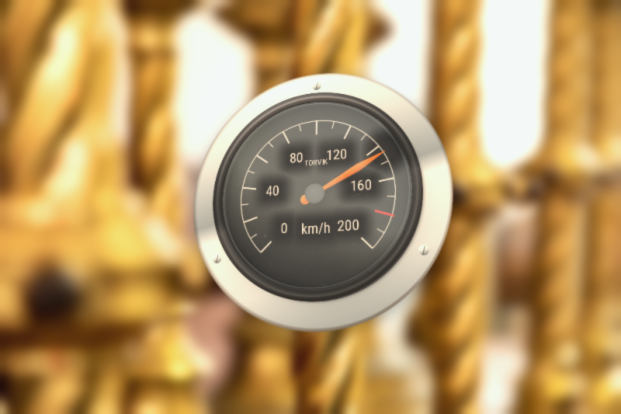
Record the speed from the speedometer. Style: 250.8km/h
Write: 145km/h
